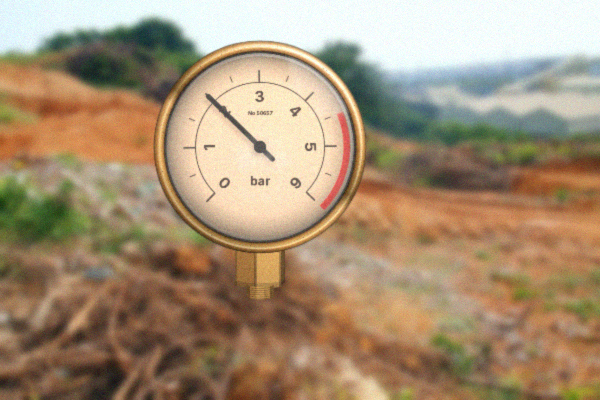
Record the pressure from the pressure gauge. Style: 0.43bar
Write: 2bar
